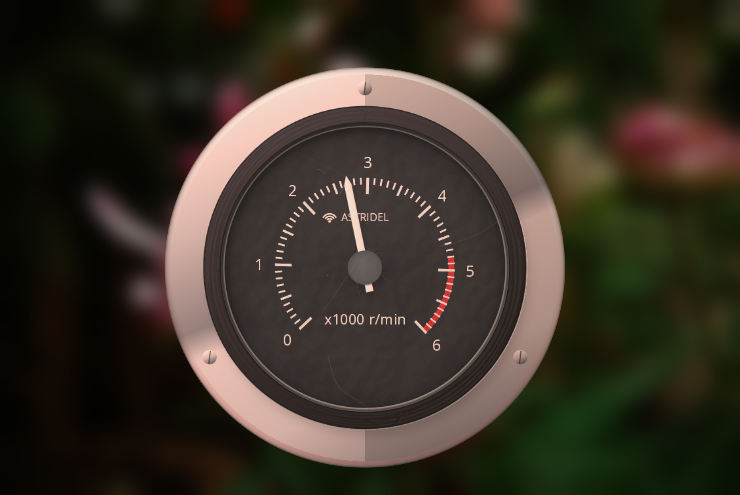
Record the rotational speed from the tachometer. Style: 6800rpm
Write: 2700rpm
